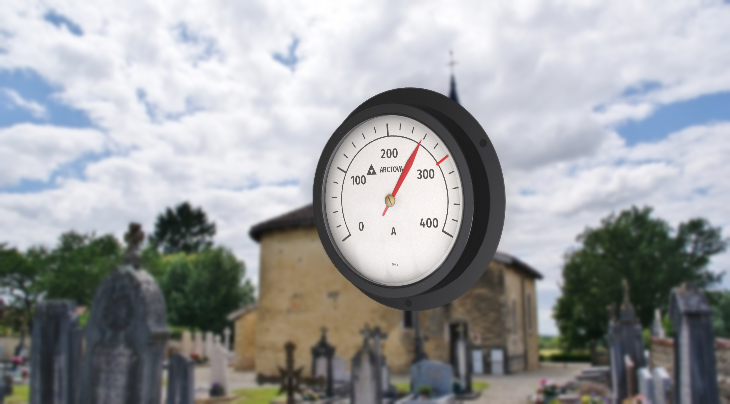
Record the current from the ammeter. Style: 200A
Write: 260A
